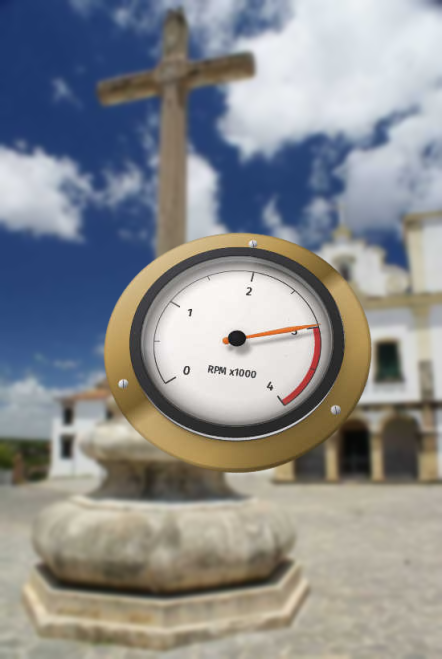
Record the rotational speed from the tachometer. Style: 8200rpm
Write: 3000rpm
